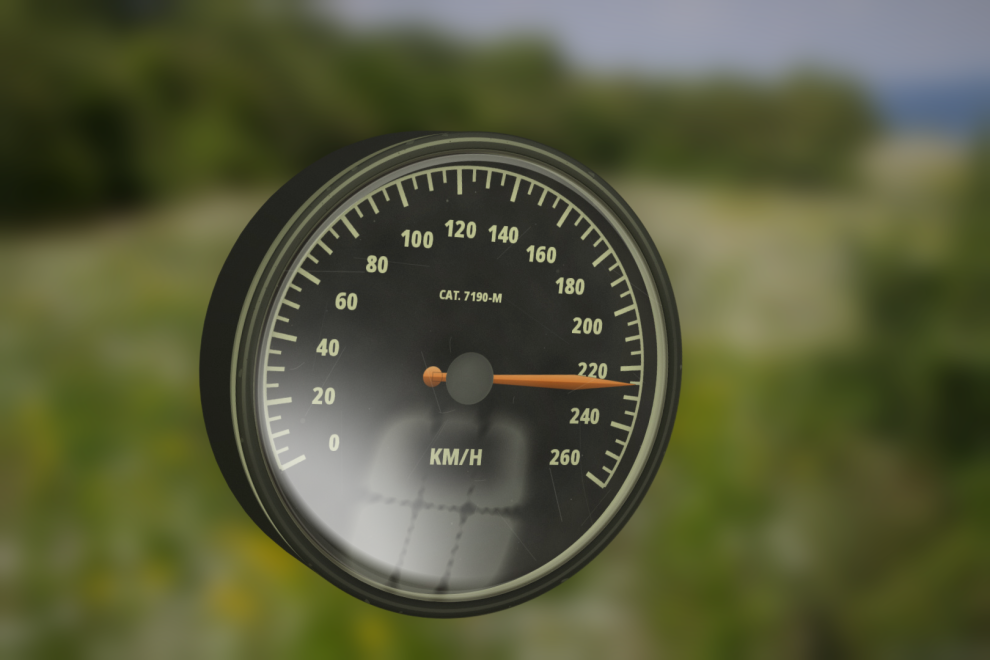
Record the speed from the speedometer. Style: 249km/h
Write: 225km/h
